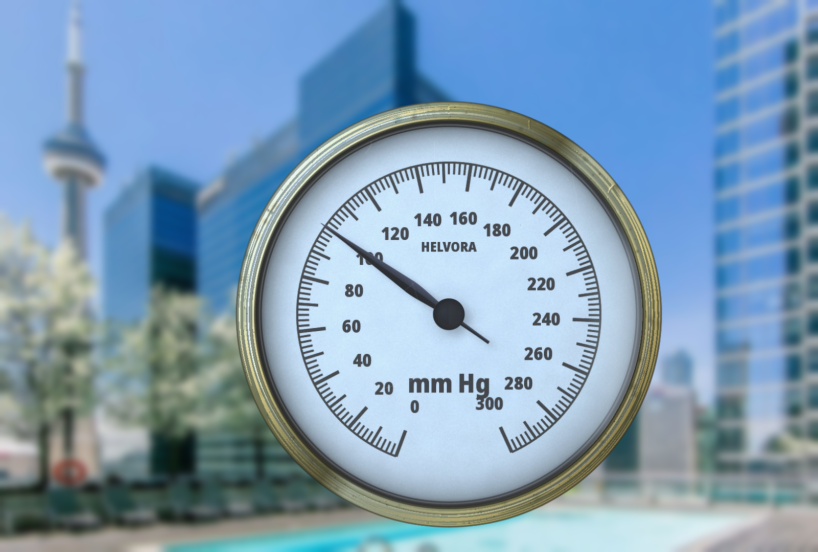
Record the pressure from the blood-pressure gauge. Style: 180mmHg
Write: 100mmHg
